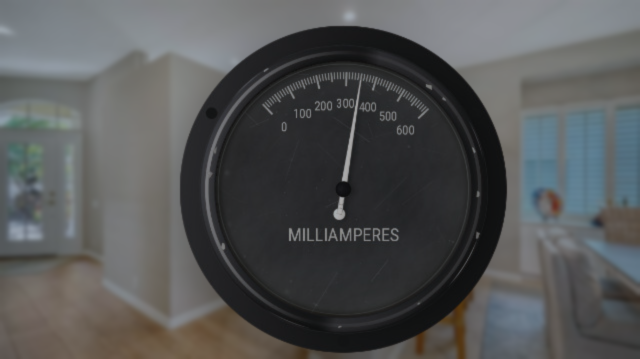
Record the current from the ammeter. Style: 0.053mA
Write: 350mA
